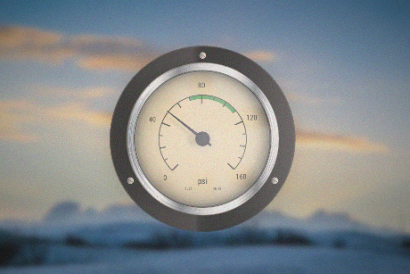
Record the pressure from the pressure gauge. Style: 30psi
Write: 50psi
